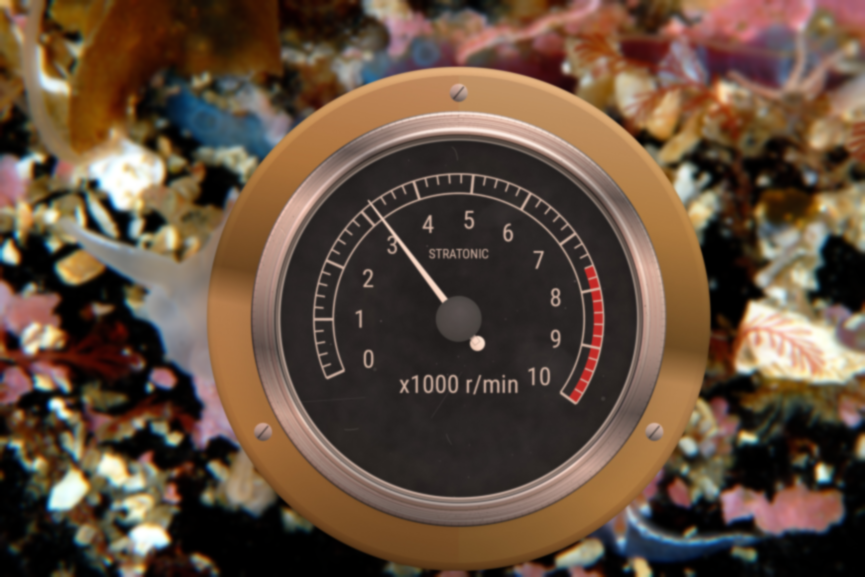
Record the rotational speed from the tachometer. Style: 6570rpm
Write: 3200rpm
